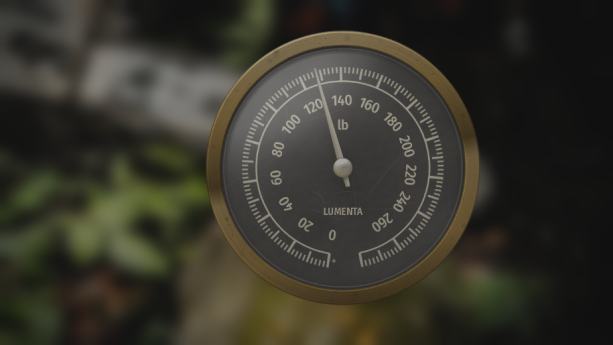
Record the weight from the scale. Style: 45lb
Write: 128lb
